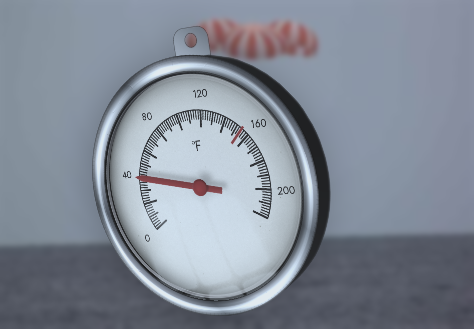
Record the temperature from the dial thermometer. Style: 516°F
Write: 40°F
